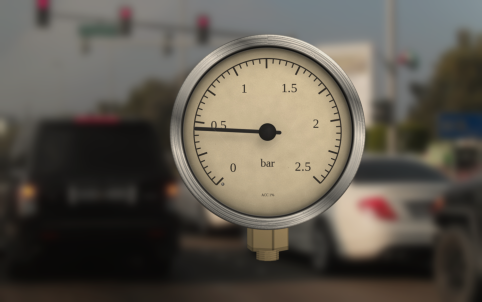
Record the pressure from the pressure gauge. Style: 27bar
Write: 0.45bar
